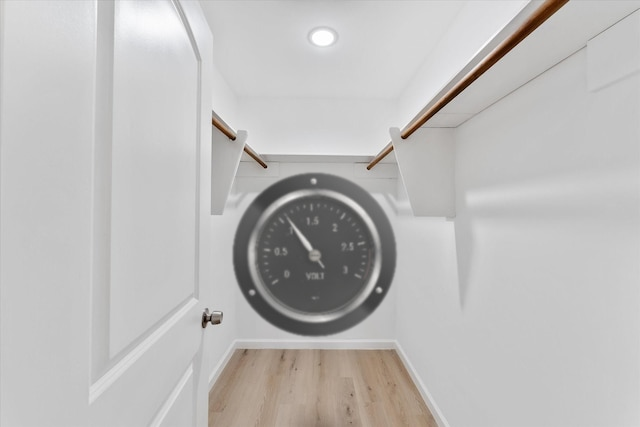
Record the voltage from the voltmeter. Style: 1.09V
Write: 1.1V
